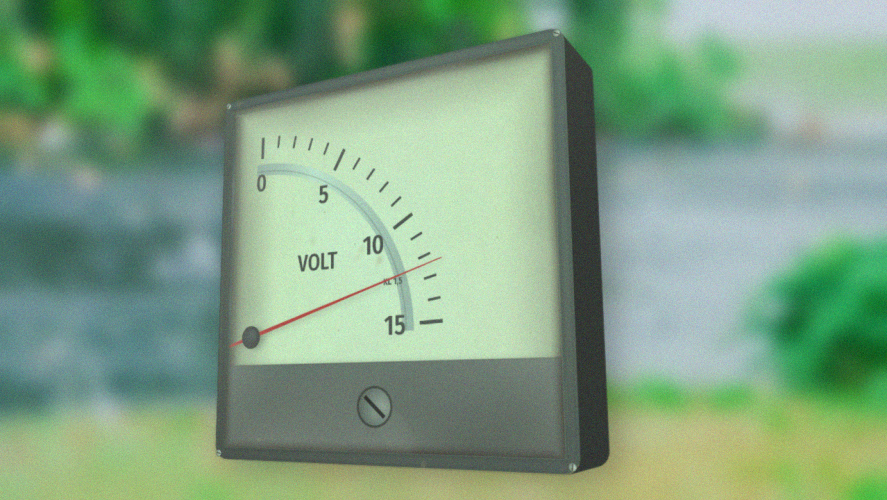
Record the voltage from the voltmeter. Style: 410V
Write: 12.5V
